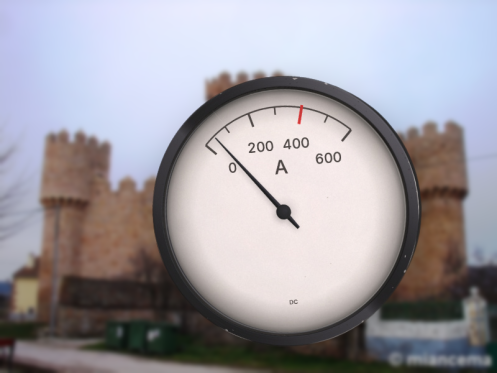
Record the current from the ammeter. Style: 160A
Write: 50A
